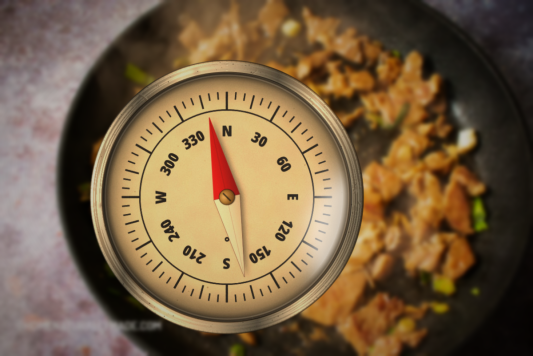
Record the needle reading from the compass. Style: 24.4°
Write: 347.5°
